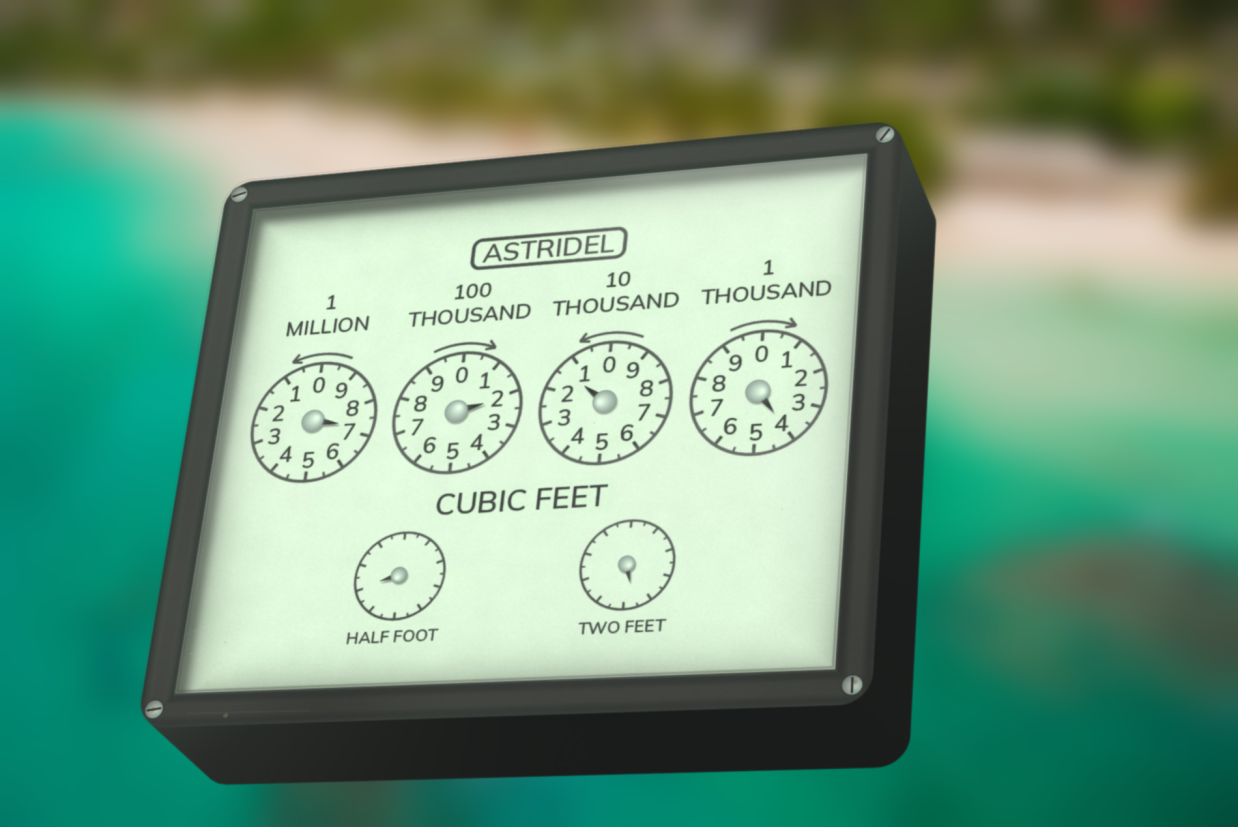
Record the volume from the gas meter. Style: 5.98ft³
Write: 721400ft³
